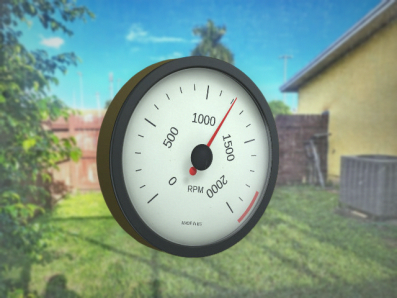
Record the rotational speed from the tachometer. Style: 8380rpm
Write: 1200rpm
